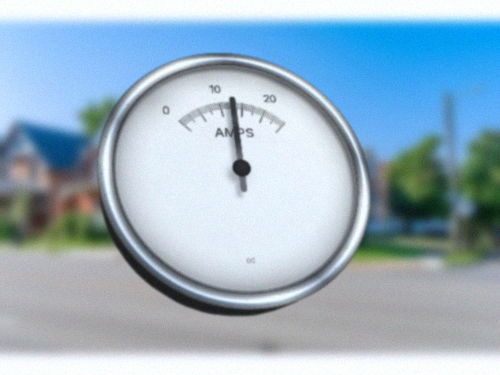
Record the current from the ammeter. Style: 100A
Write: 12.5A
